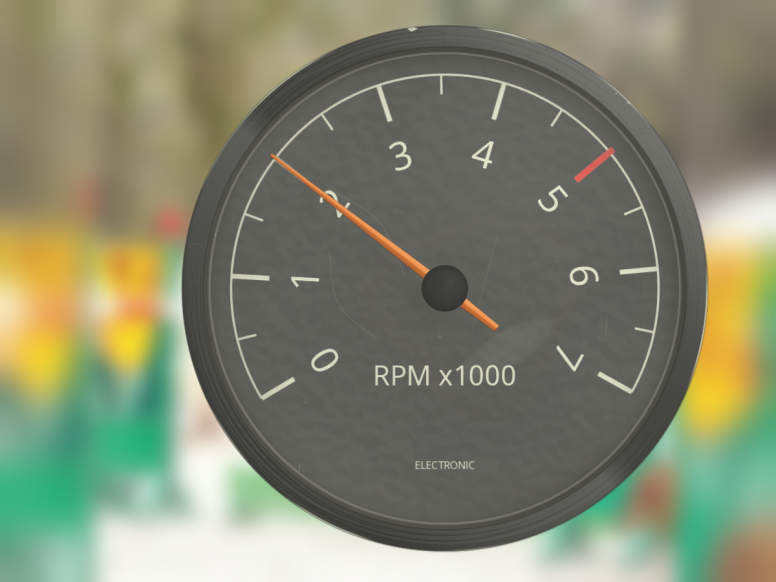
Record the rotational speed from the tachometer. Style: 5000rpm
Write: 2000rpm
